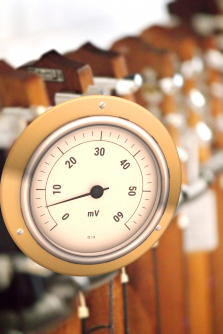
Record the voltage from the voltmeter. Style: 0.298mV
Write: 6mV
